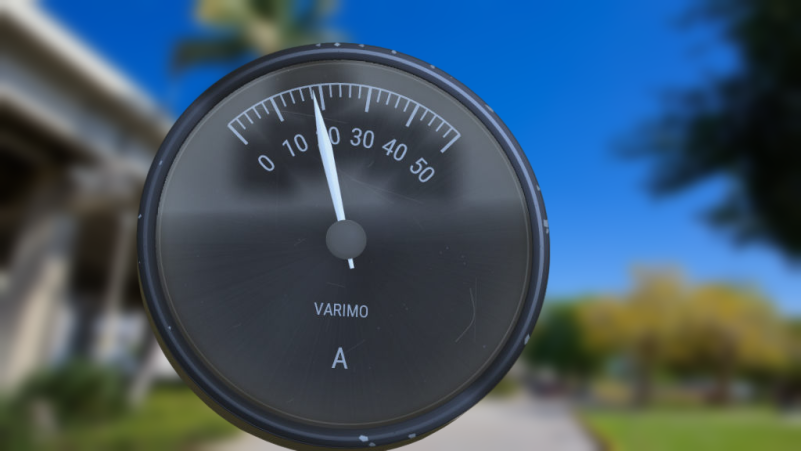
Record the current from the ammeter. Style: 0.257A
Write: 18A
